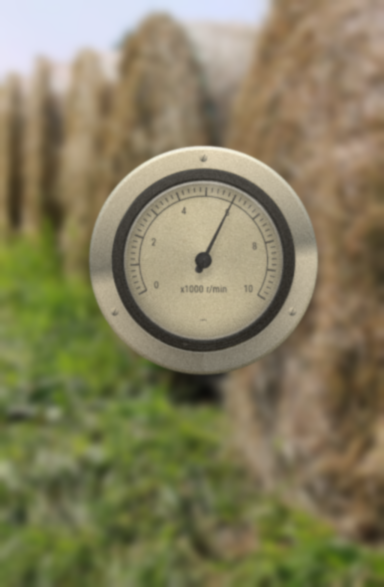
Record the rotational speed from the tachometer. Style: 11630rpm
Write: 6000rpm
